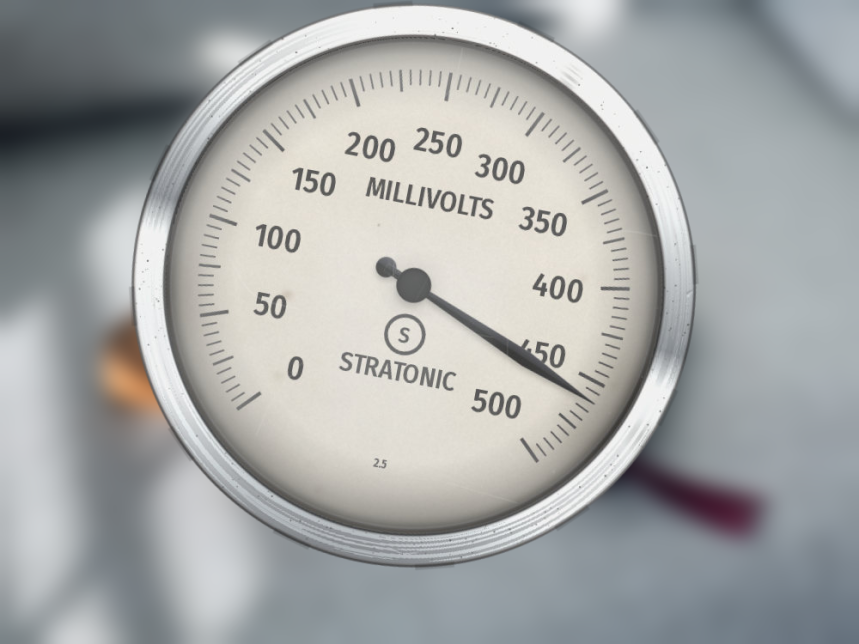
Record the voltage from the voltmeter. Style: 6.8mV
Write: 460mV
